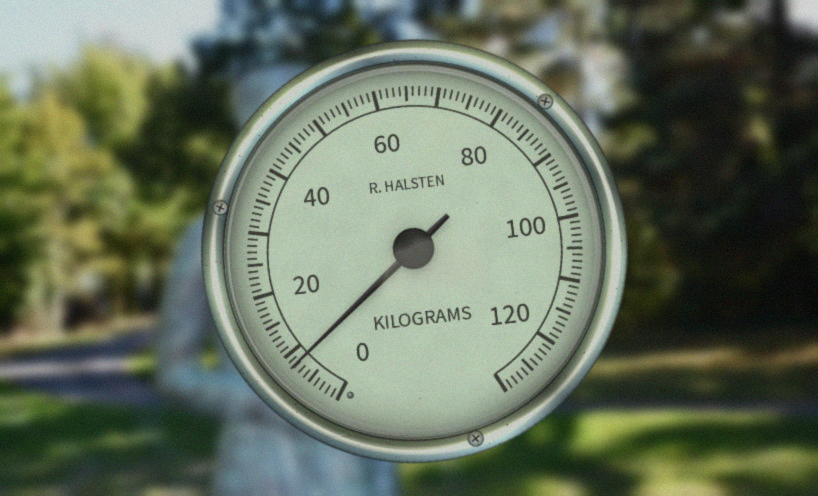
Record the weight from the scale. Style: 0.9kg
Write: 8kg
